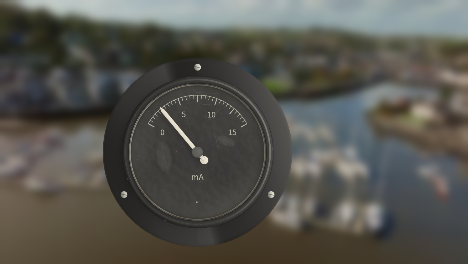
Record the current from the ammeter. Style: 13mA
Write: 2.5mA
